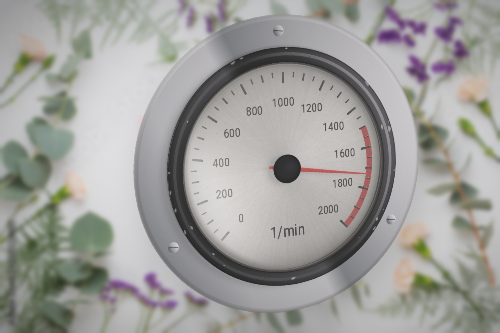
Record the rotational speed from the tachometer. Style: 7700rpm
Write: 1725rpm
